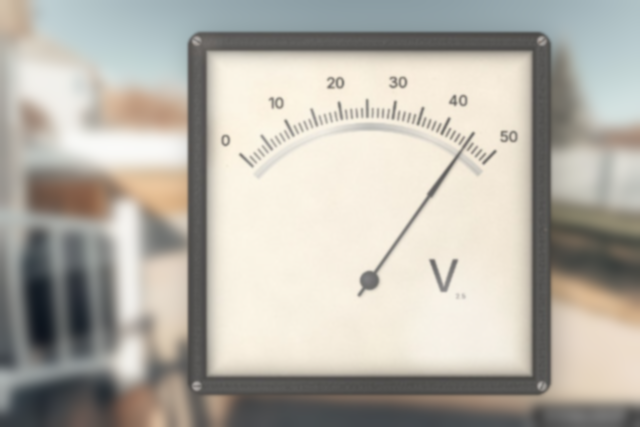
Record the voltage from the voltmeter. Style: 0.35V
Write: 45V
